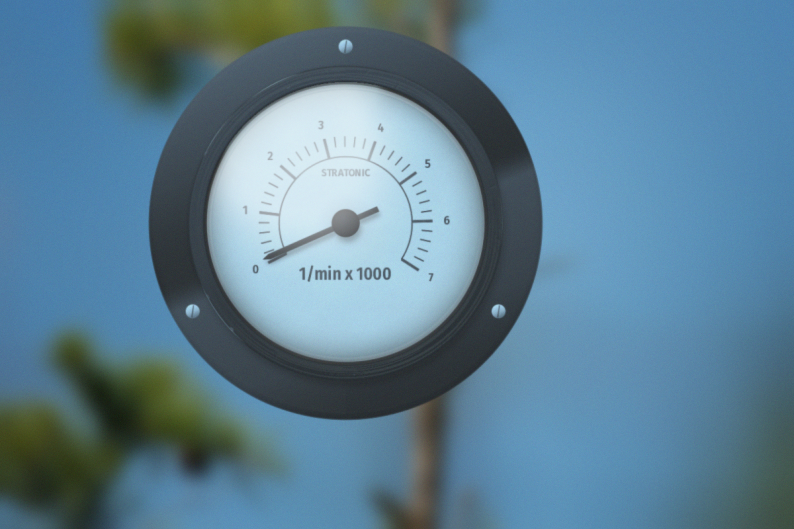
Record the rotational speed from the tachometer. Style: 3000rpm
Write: 100rpm
